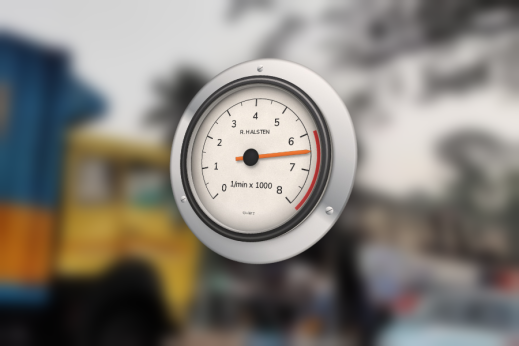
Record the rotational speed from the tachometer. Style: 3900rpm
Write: 6500rpm
